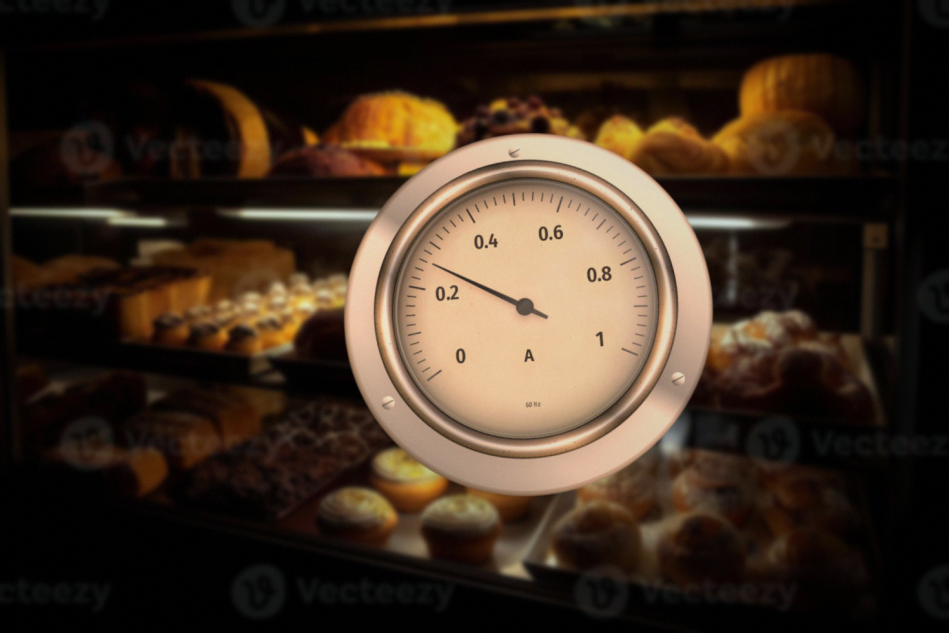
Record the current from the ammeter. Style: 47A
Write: 0.26A
